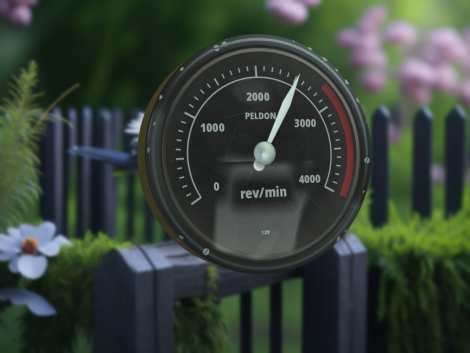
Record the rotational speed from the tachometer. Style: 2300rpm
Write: 2500rpm
